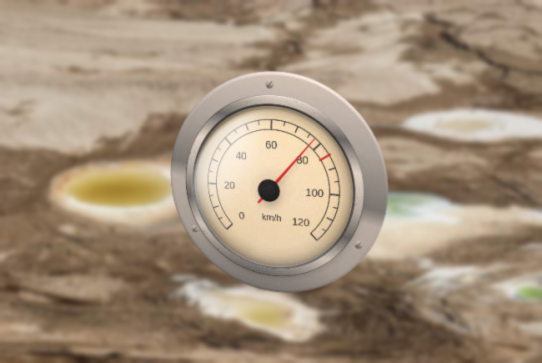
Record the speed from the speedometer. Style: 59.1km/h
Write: 77.5km/h
